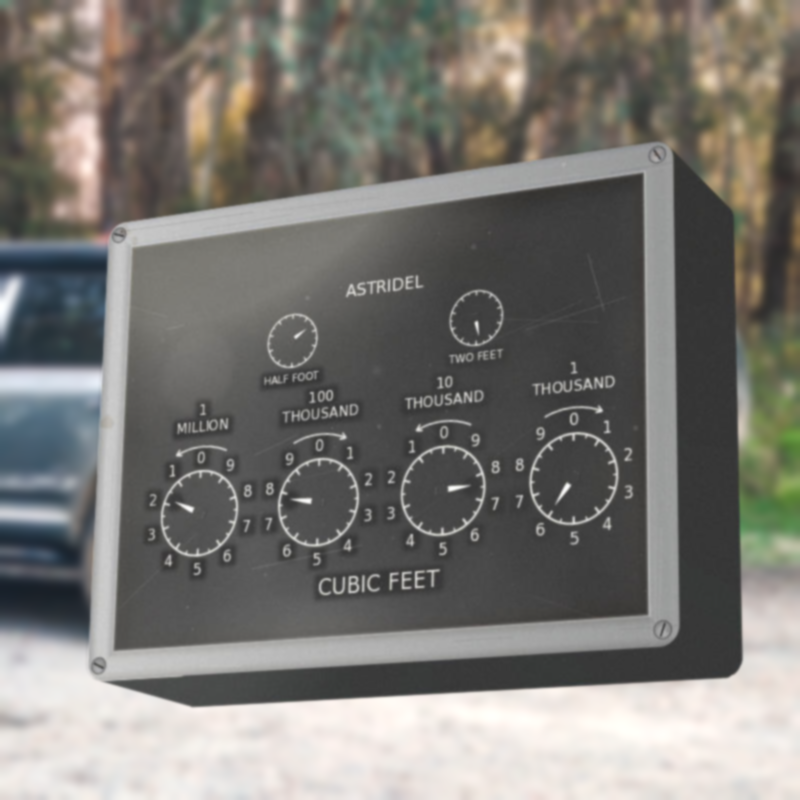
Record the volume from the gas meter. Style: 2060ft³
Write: 177600ft³
